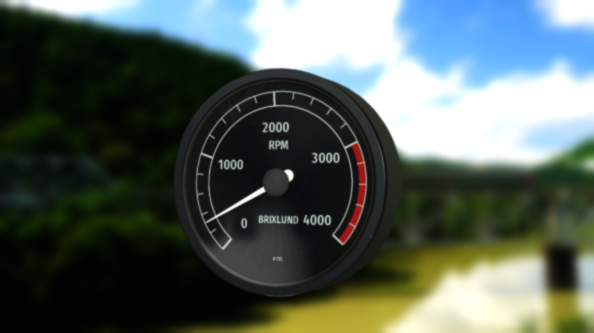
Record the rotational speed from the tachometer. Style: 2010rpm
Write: 300rpm
